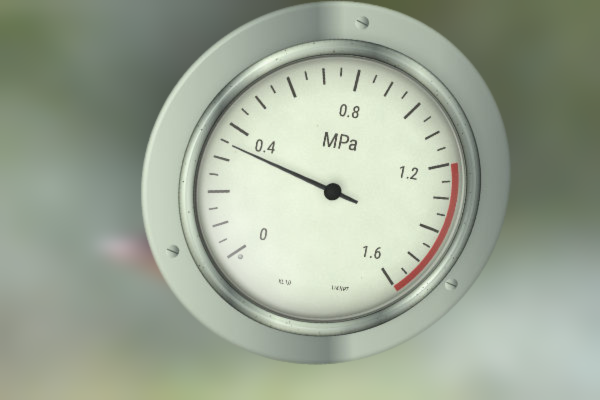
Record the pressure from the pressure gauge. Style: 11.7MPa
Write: 0.35MPa
